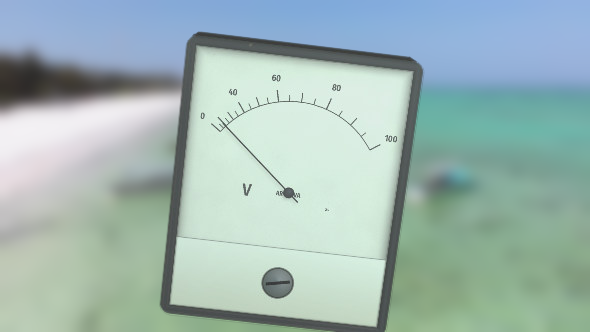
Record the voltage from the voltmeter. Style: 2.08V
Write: 20V
